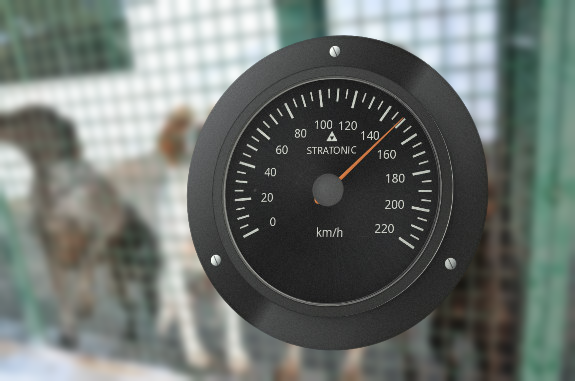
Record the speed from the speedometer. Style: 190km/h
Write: 150km/h
